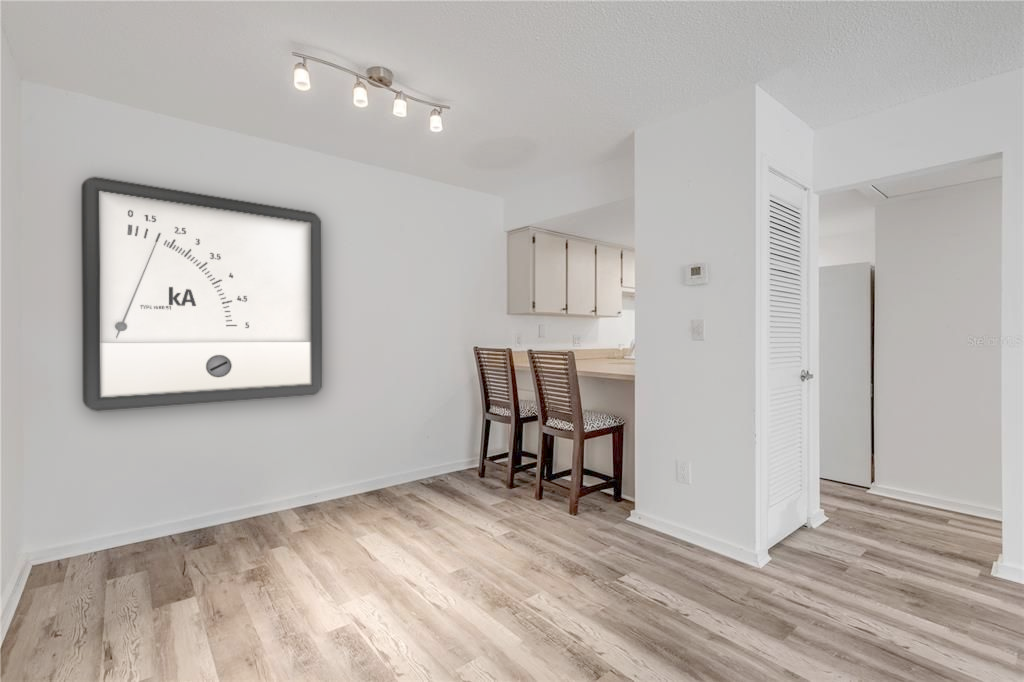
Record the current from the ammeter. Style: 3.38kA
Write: 2kA
